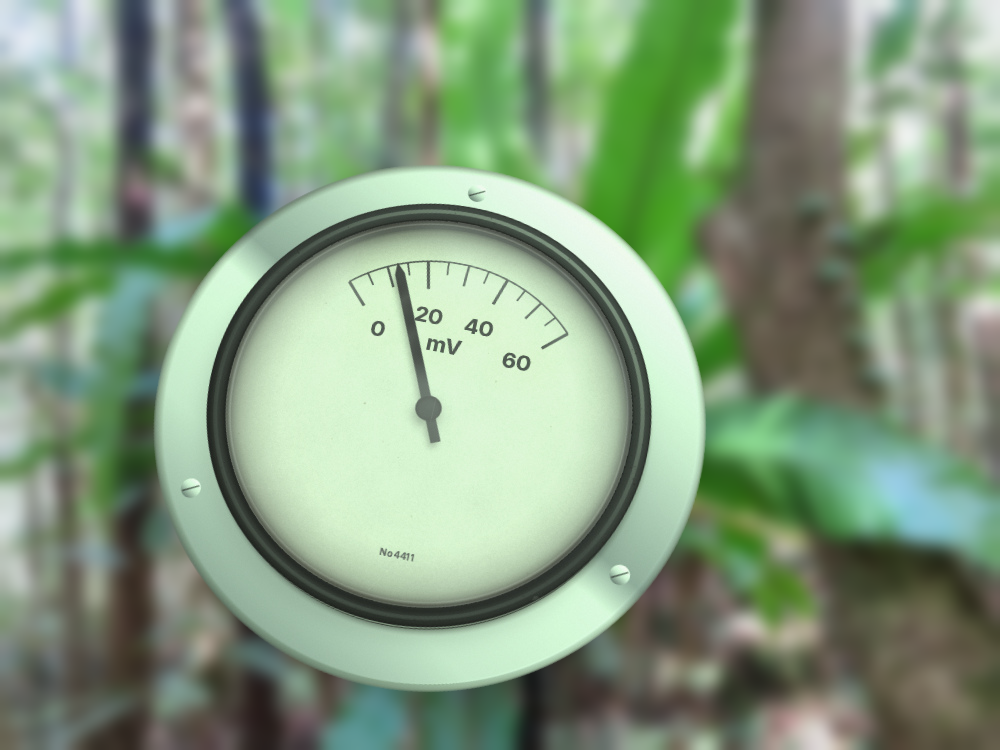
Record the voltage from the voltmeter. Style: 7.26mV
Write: 12.5mV
